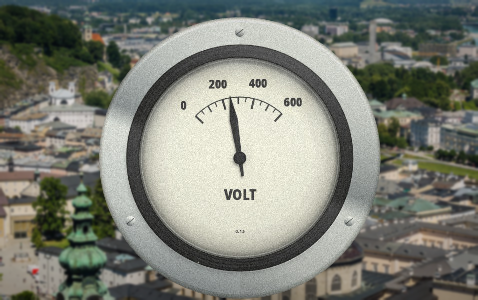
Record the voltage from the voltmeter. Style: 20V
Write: 250V
